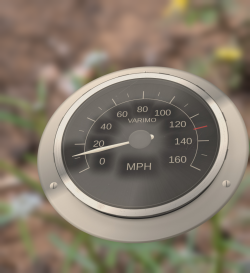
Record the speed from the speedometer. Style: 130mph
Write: 10mph
